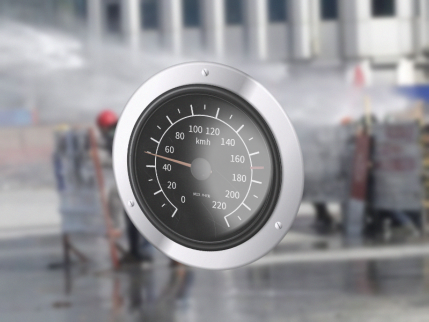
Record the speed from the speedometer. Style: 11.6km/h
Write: 50km/h
